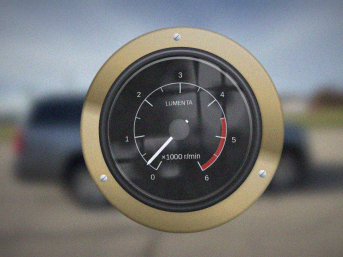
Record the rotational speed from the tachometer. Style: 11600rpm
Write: 250rpm
